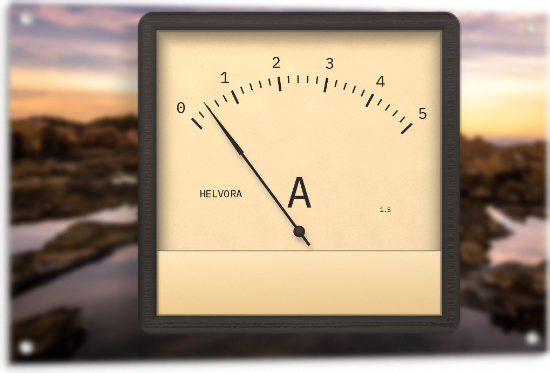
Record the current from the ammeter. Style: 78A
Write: 0.4A
